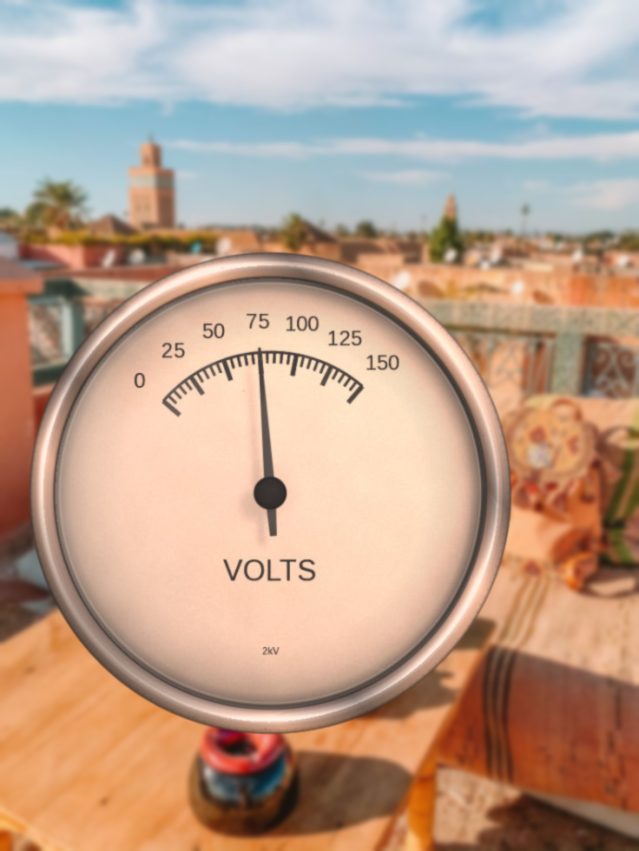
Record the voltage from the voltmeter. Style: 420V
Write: 75V
